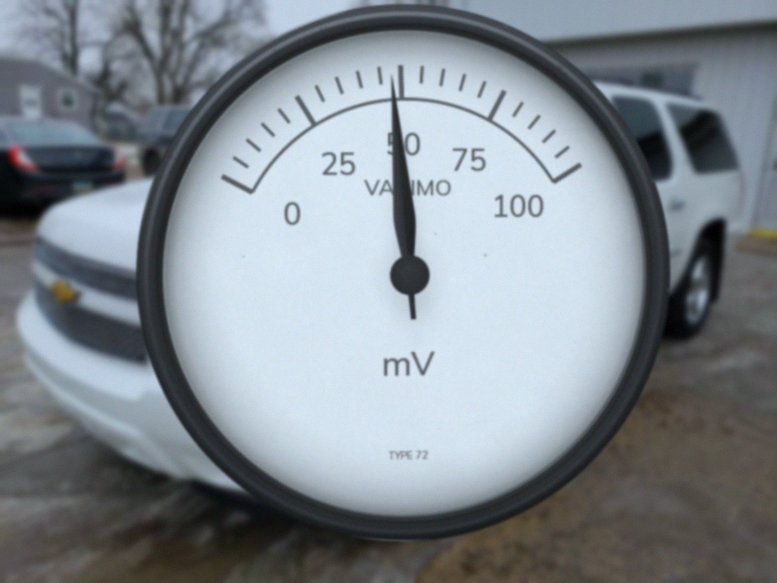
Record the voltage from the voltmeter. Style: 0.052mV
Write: 47.5mV
